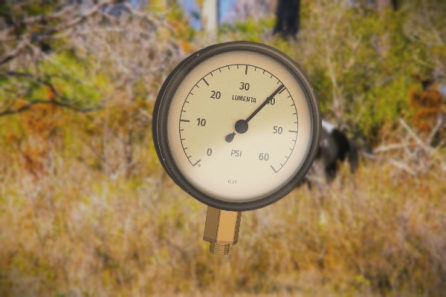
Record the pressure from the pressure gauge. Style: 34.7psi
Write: 39psi
